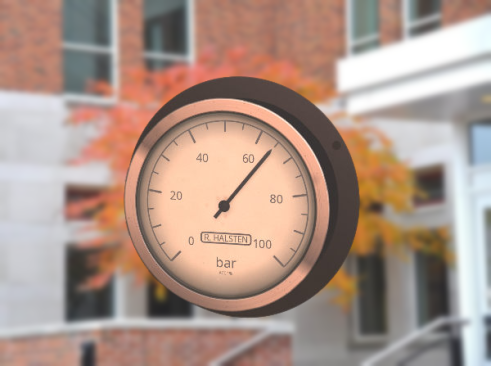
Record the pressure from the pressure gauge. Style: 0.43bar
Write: 65bar
